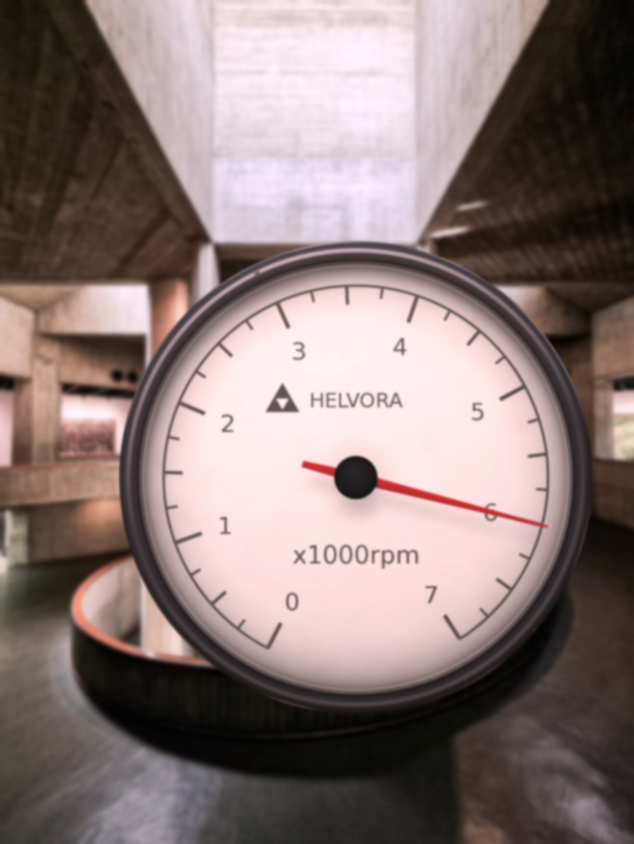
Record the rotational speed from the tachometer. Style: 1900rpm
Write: 6000rpm
